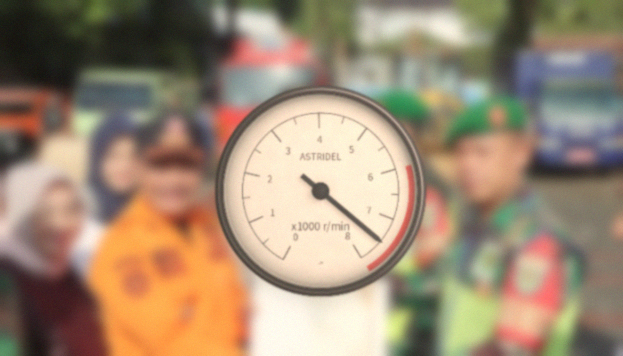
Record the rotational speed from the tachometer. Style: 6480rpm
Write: 7500rpm
